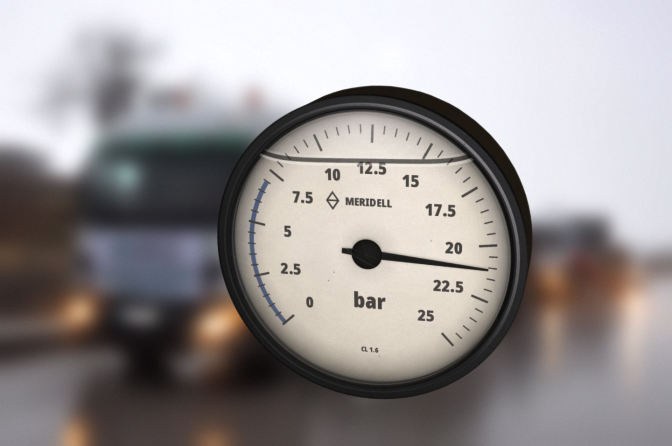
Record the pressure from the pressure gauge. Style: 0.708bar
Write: 21bar
